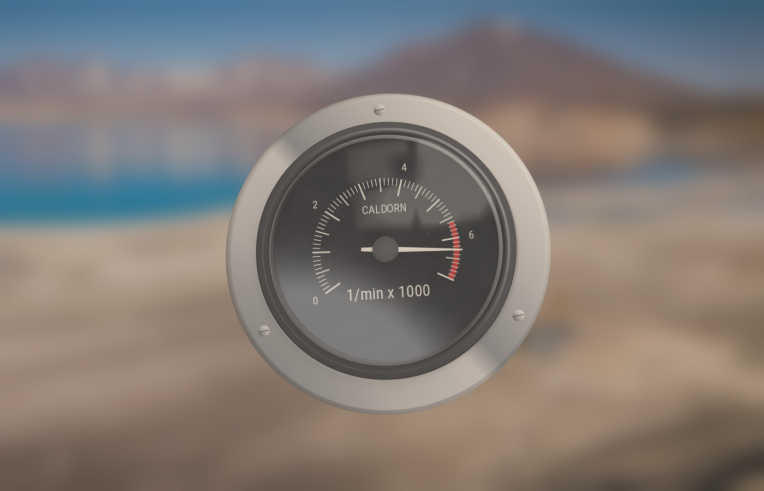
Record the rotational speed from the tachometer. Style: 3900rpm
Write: 6300rpm
